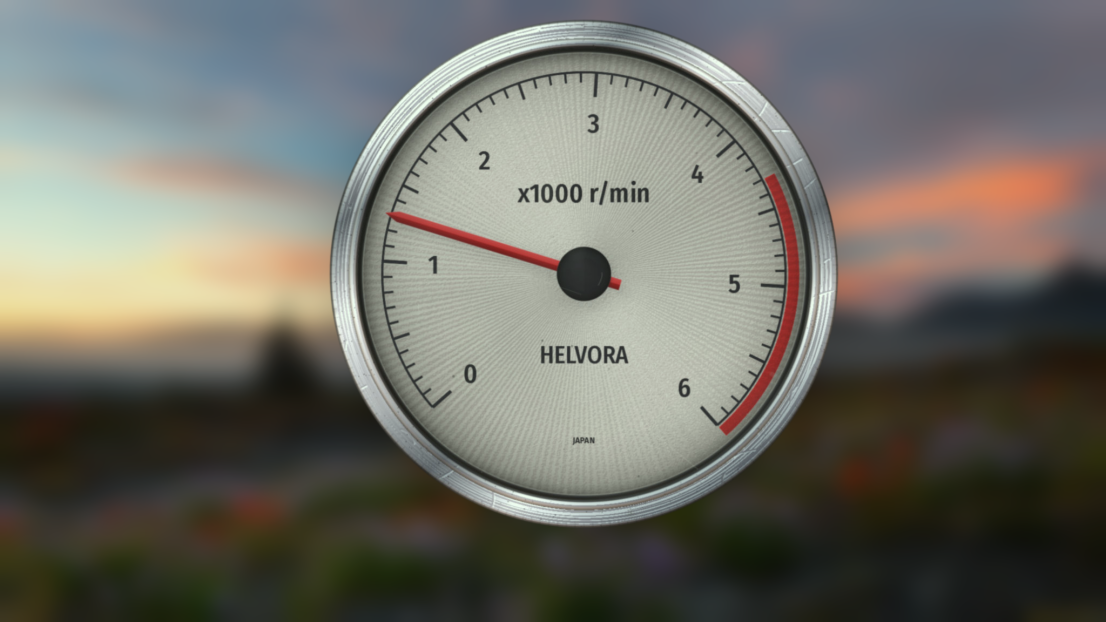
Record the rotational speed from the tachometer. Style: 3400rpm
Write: 1300rpm
